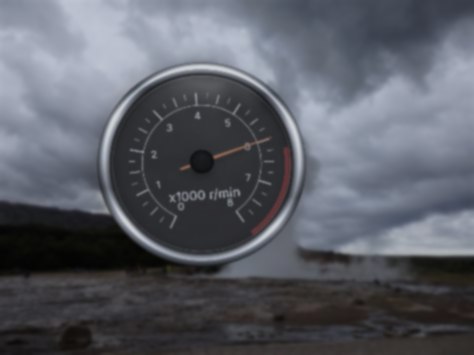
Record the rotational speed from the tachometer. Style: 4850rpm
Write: 6000rpm
